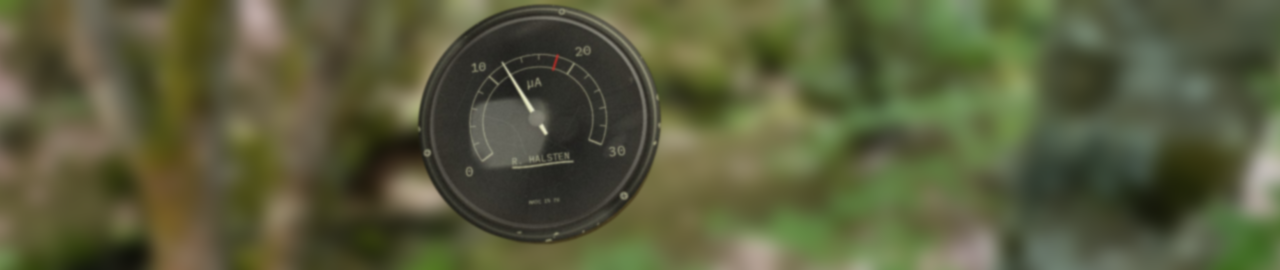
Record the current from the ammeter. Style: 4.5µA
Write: 12µA
